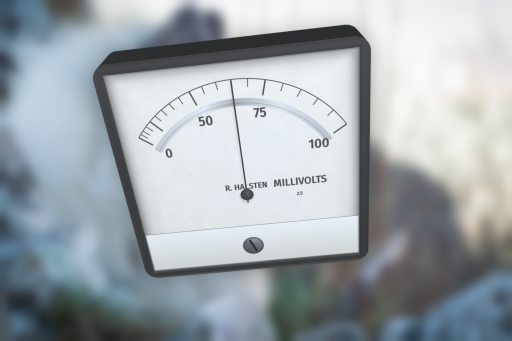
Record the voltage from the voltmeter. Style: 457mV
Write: 65mV
